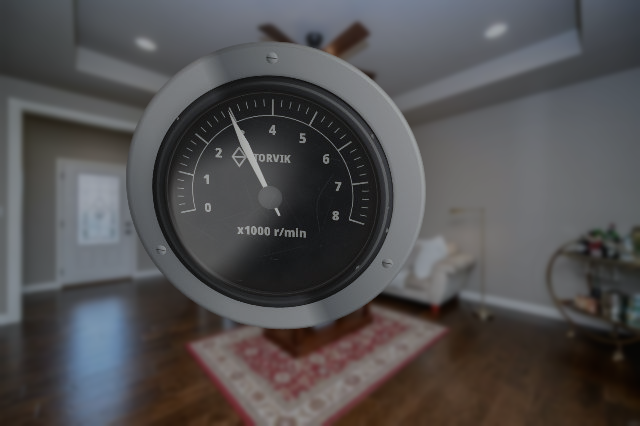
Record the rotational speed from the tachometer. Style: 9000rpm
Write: 3000rpm
